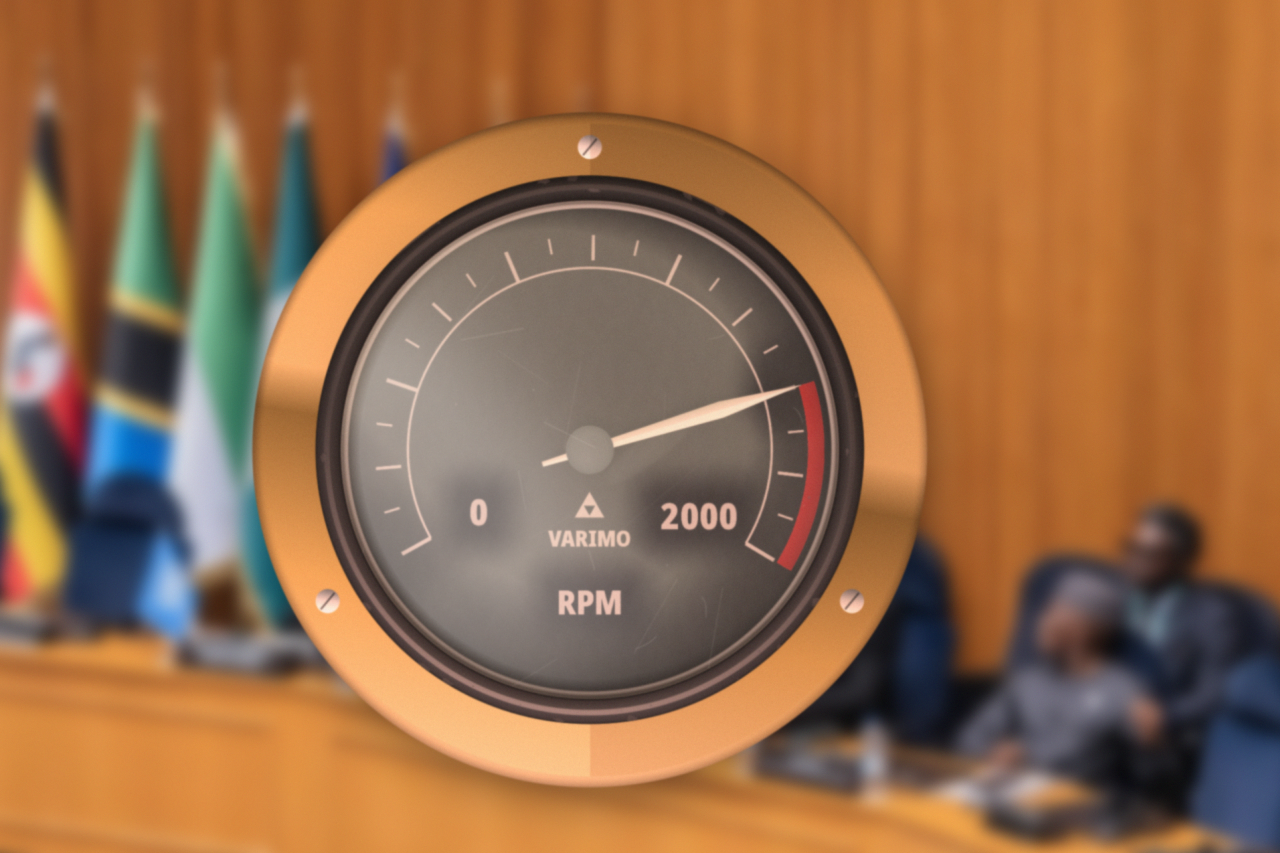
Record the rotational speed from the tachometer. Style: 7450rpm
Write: 1600rpm
